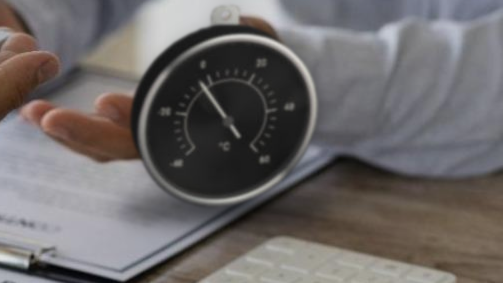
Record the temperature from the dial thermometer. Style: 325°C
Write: -4°C
